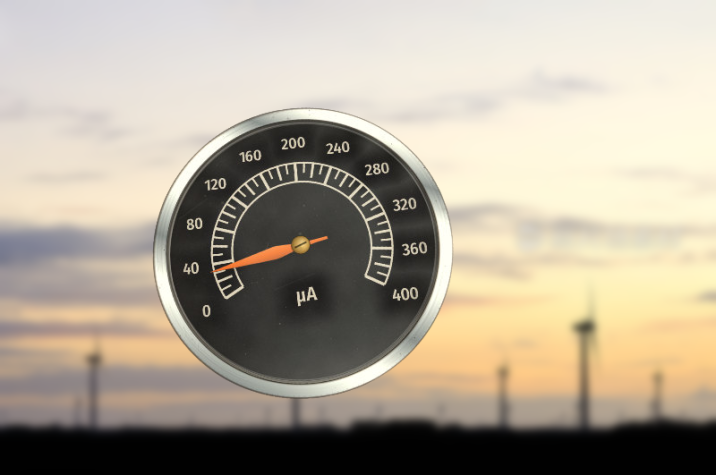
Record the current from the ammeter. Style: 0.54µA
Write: 30µA
